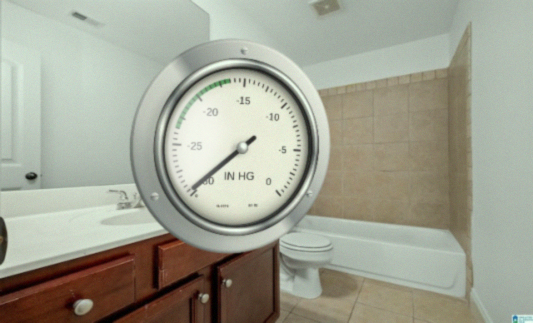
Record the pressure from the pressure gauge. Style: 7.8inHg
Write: -29.5inHg
